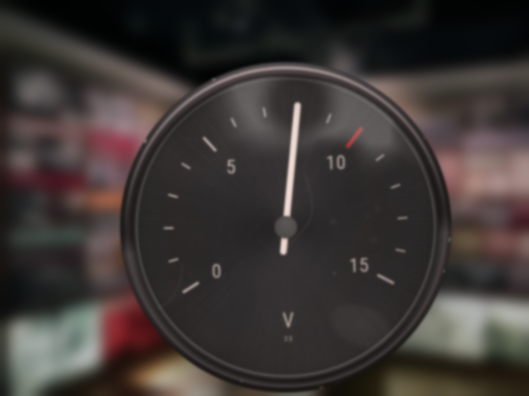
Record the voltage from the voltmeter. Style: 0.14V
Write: 8V
